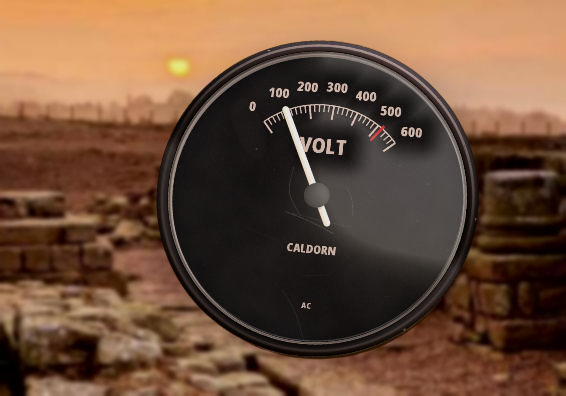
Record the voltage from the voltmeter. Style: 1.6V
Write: 100V
